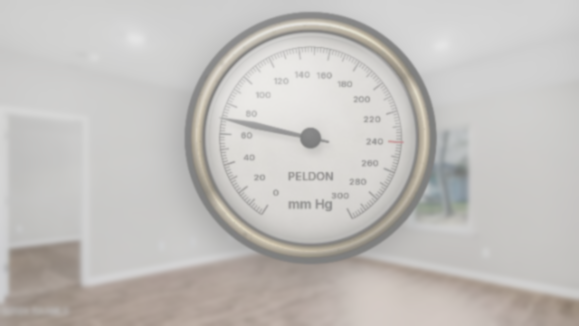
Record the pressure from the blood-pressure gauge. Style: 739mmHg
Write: 70mmHg
